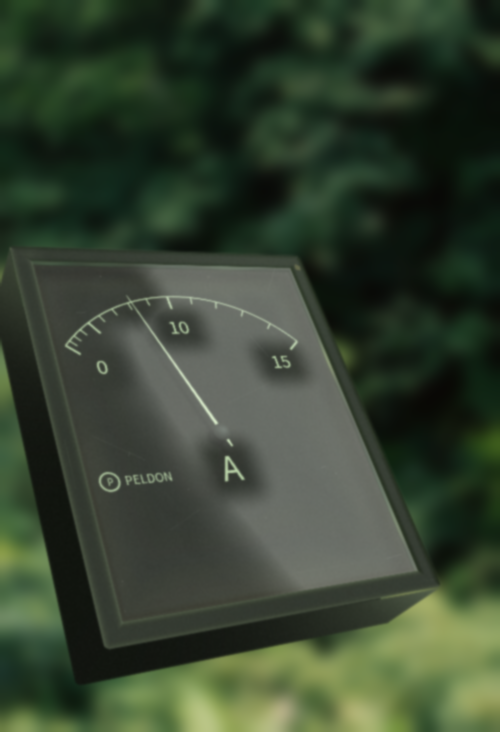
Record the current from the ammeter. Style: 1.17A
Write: 8A
